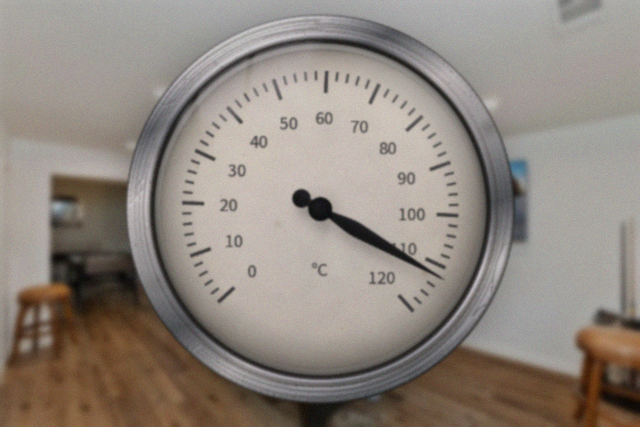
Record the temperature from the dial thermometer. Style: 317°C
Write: 112°C
